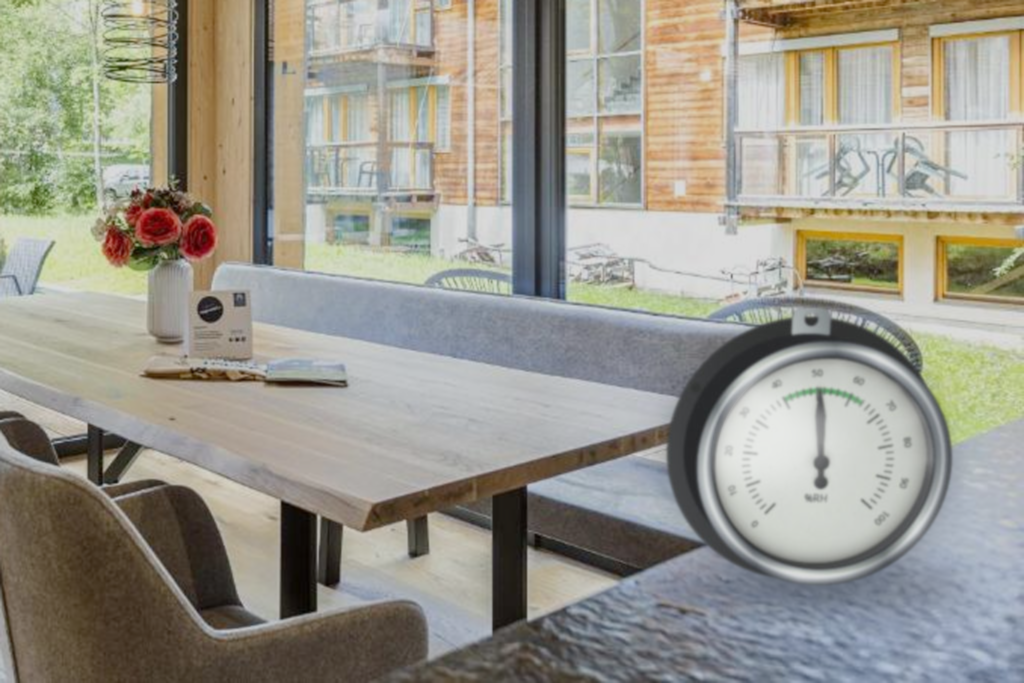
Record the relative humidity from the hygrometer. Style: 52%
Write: 50%
